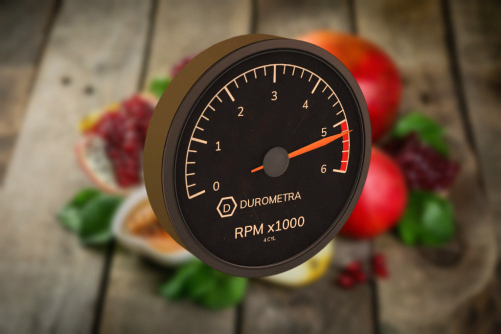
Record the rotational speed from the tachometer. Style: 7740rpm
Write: 5200rpm
